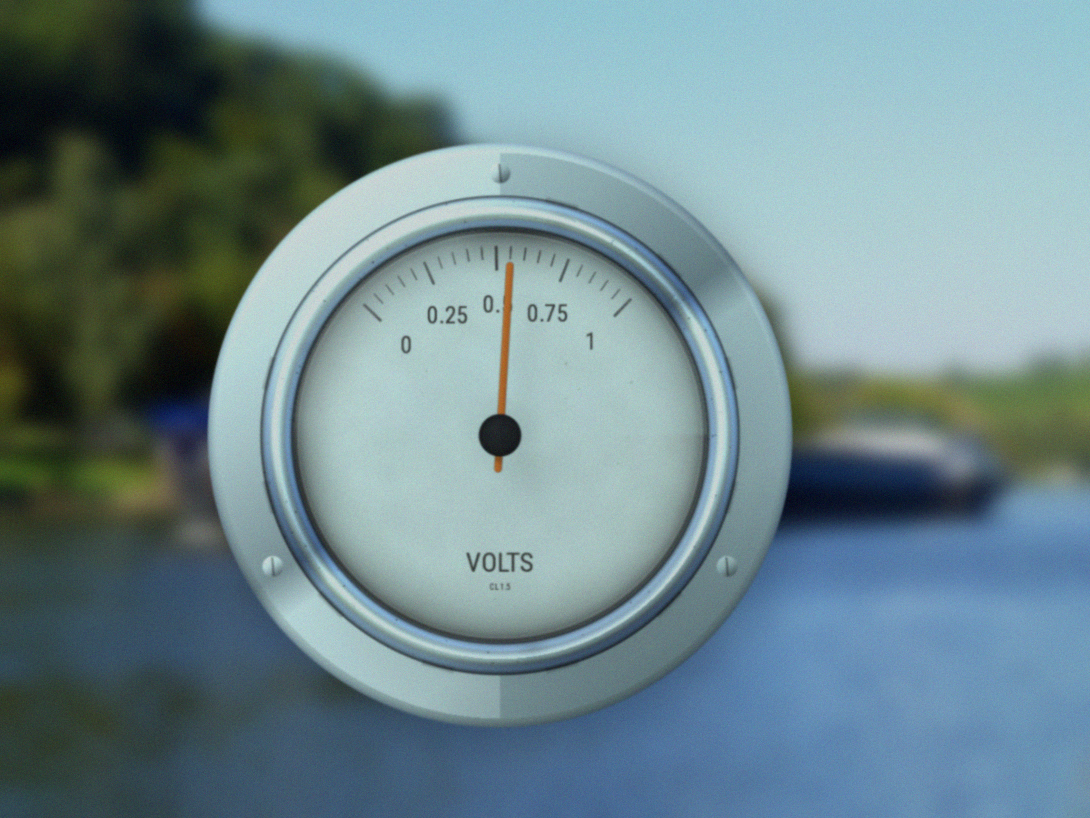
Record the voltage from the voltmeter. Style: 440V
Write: 0.55V
